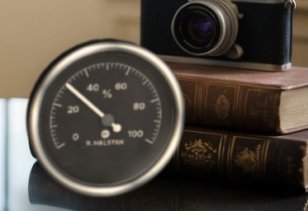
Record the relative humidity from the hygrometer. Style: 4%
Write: 30%
